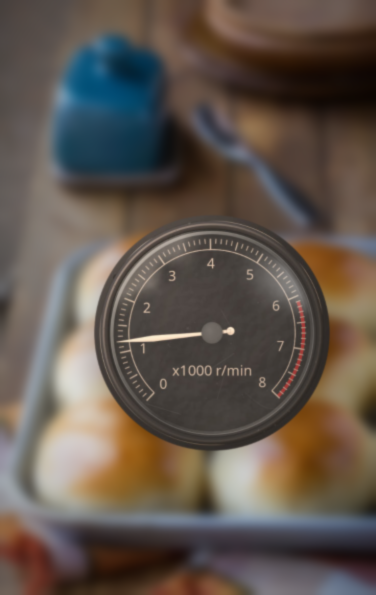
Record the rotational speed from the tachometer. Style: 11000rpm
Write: 1200rpm
